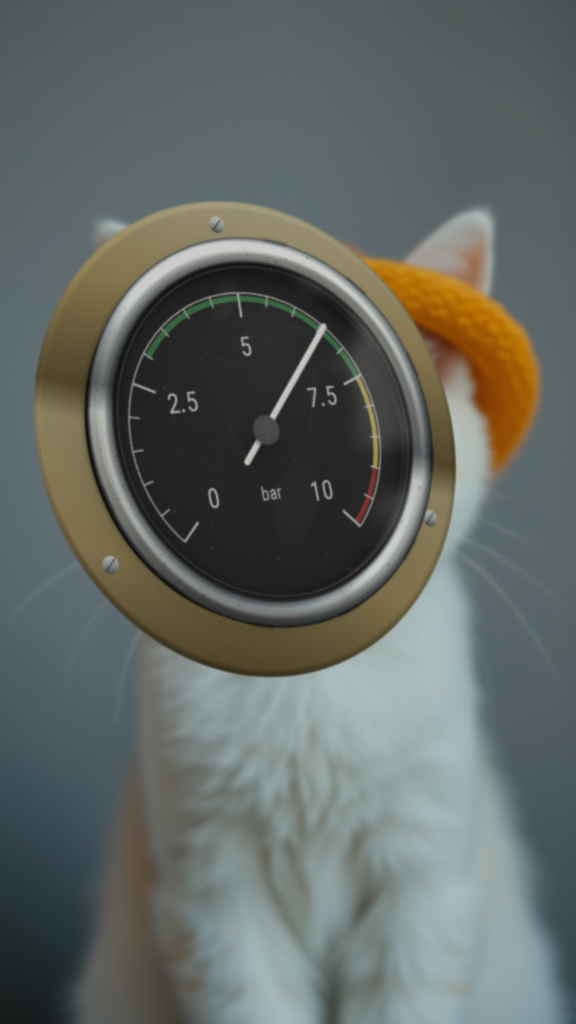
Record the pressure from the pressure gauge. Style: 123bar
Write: 6.5bar
